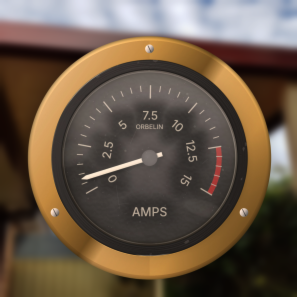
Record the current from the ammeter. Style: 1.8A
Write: 0.75A
